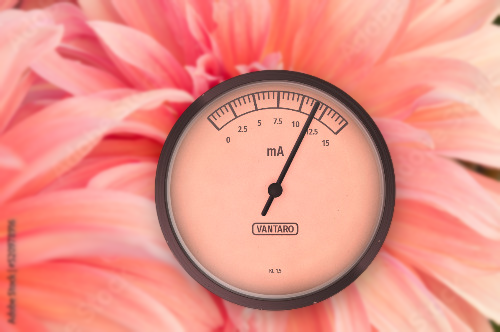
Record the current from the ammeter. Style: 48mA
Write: 11.5mA
